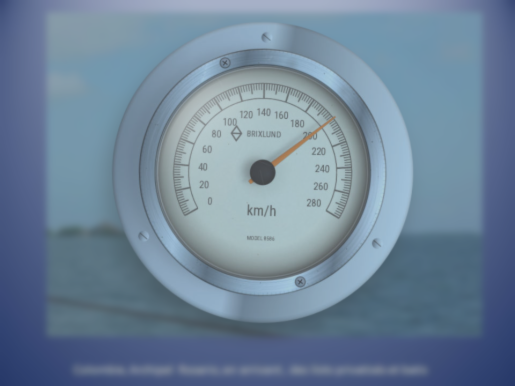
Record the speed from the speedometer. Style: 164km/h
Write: 200km/h
